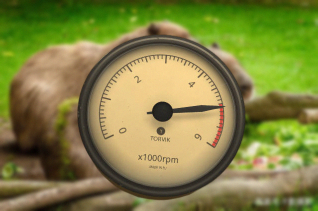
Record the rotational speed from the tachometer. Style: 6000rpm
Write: 5000rpm
